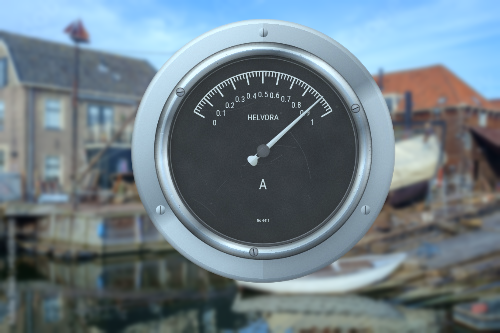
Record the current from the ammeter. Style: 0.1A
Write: 0.9A
